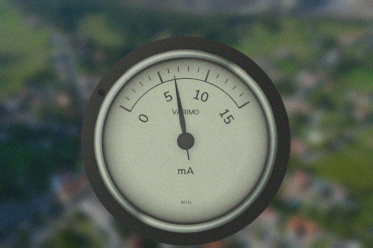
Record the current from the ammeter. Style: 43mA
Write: 6.5mA
